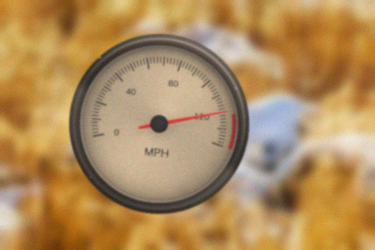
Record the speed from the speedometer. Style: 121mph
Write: 120mph
